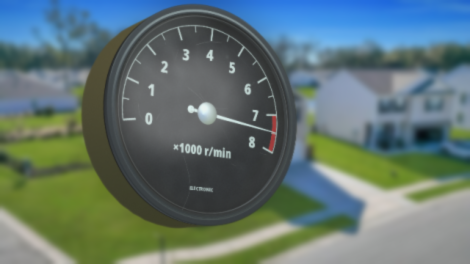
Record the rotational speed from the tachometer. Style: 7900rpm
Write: 7500rpm
